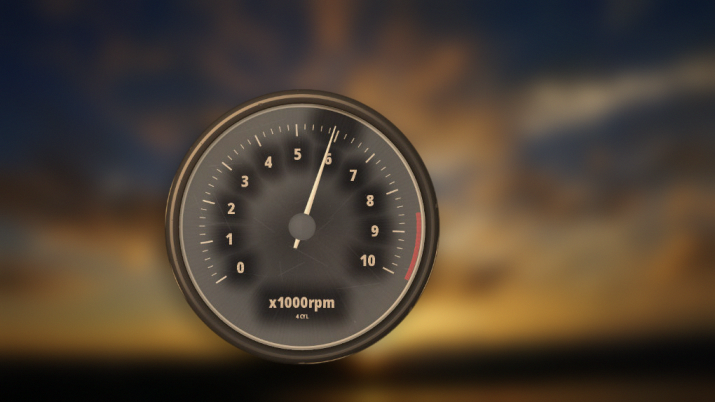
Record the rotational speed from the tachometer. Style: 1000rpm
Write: 5900rpm
